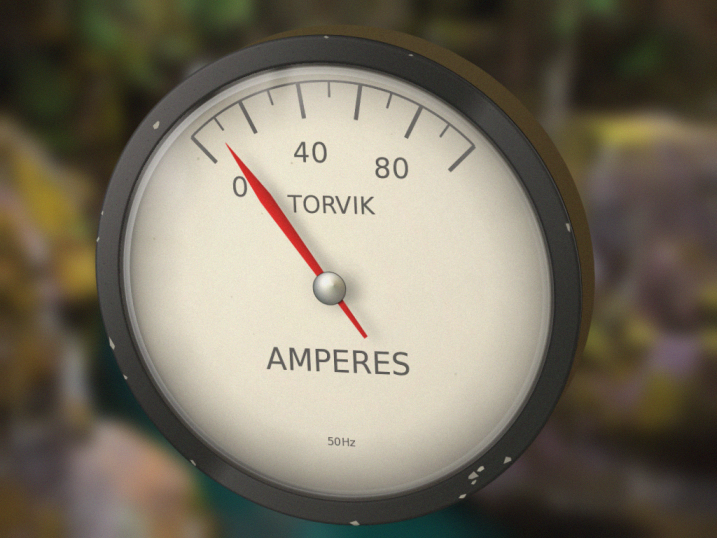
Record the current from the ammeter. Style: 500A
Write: 10A
